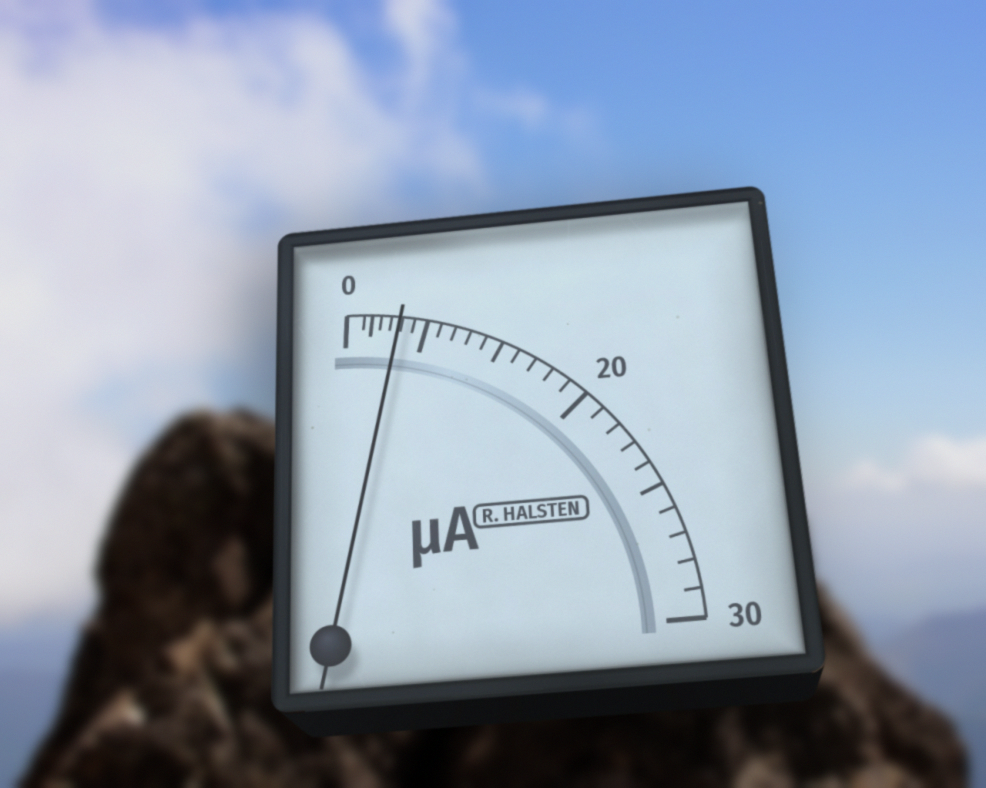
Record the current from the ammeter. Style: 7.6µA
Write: 8µA
